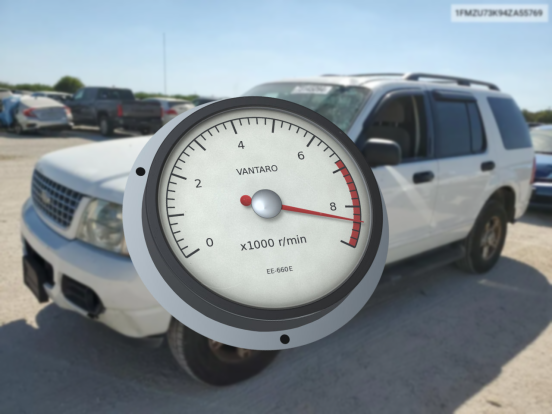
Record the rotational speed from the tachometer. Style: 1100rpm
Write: 8400rpm
